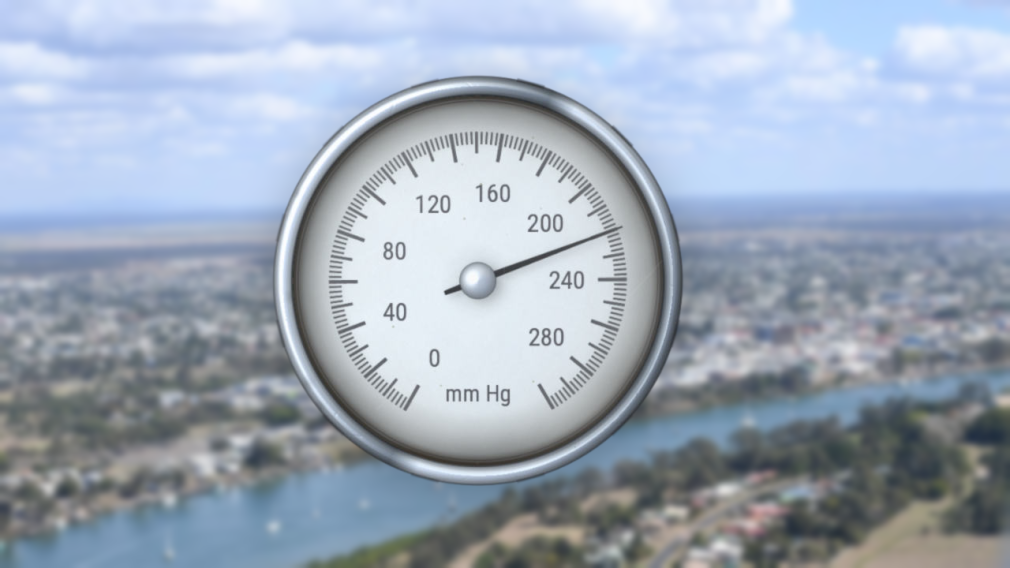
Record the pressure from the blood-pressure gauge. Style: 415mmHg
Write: 220mmHg
